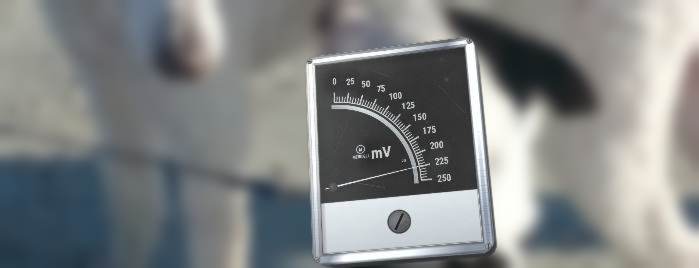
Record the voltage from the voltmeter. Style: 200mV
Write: 225mV
